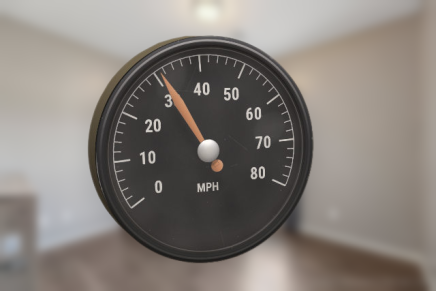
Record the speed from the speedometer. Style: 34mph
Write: 31mph
